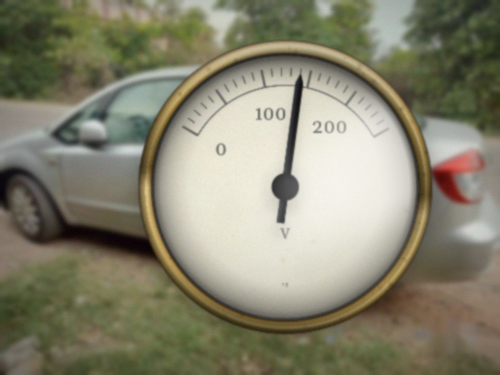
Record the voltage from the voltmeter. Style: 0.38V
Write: 140V
